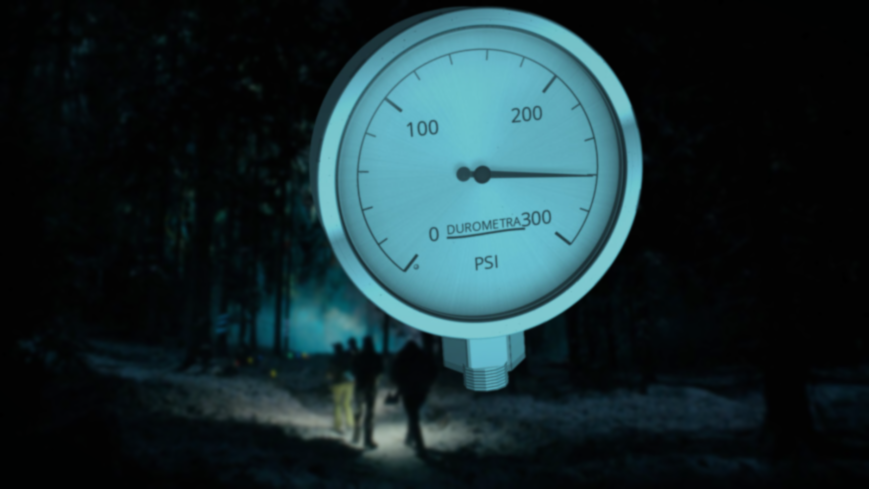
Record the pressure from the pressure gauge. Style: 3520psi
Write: 260psi
